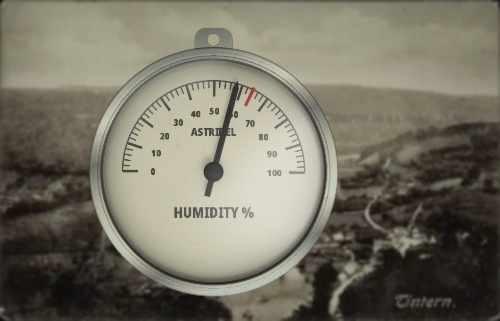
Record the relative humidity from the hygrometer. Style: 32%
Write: 58%
